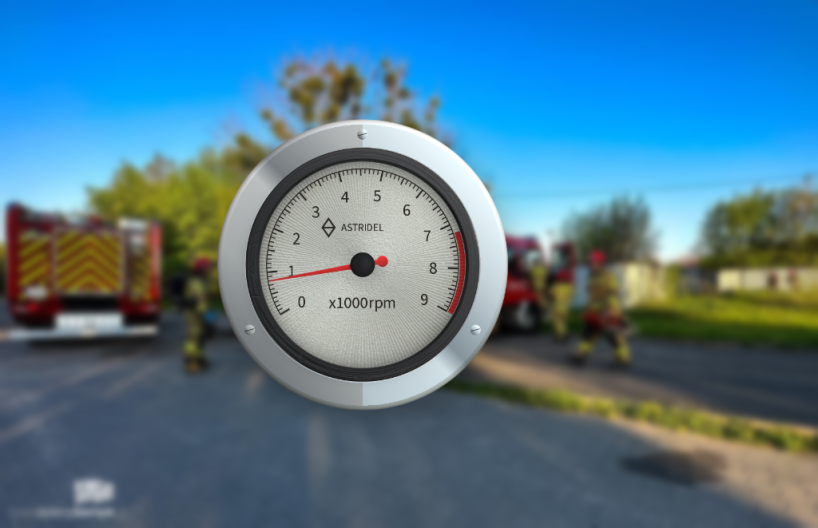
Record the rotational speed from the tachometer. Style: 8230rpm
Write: 800rpm
